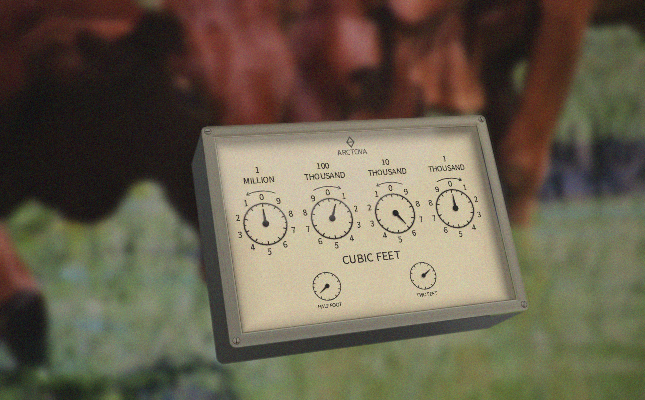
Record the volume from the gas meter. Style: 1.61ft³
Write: 6000ft³
